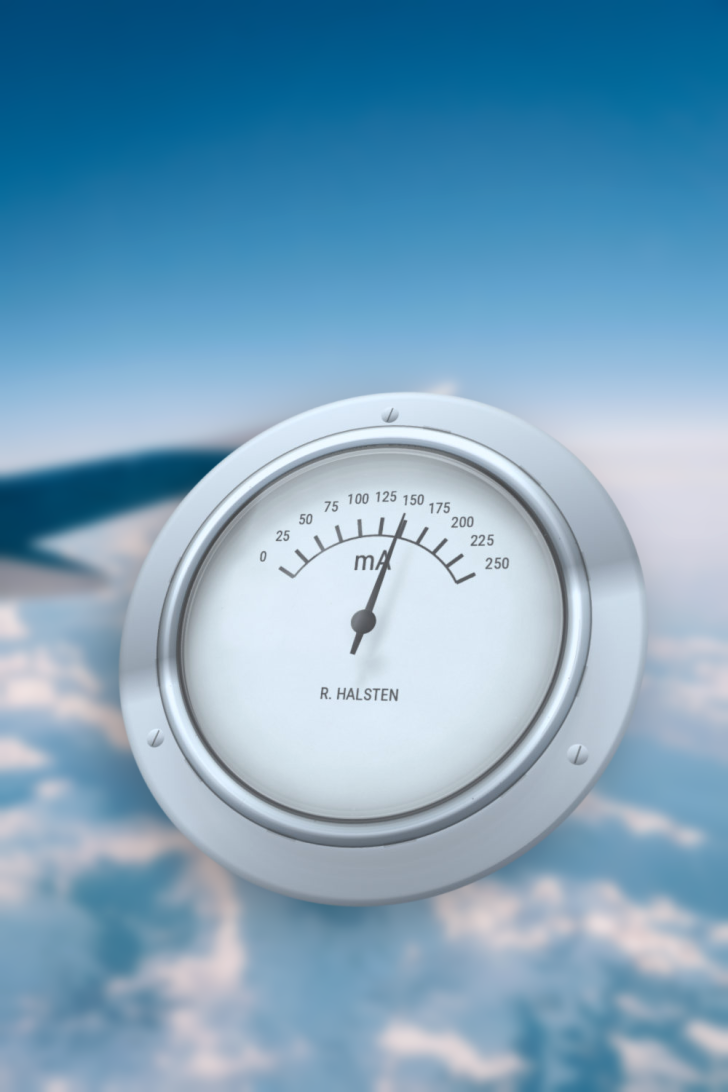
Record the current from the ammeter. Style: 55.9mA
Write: 150mA
